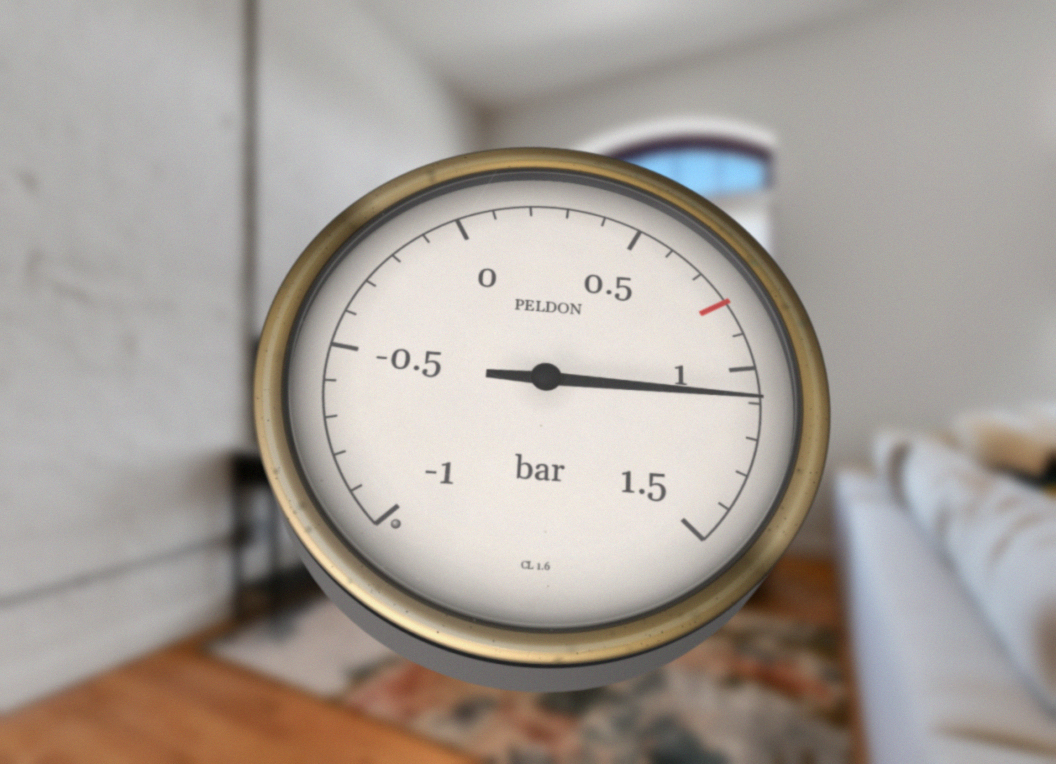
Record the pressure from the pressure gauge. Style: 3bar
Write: 1.1bar
